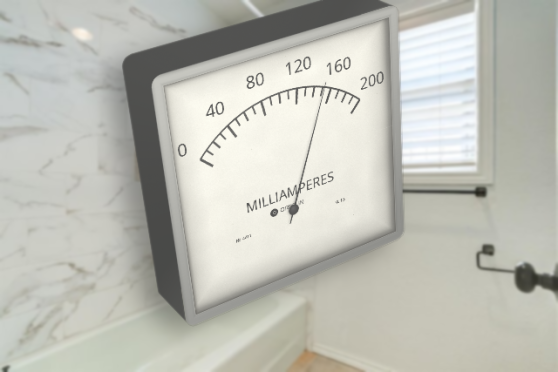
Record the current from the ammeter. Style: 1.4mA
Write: 150mA
